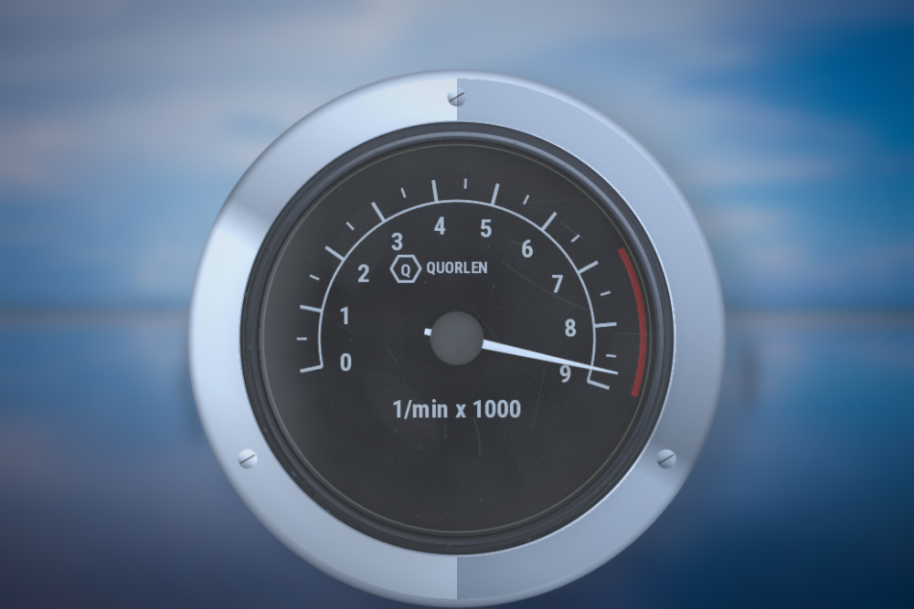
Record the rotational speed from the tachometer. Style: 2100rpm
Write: 8750rpm
